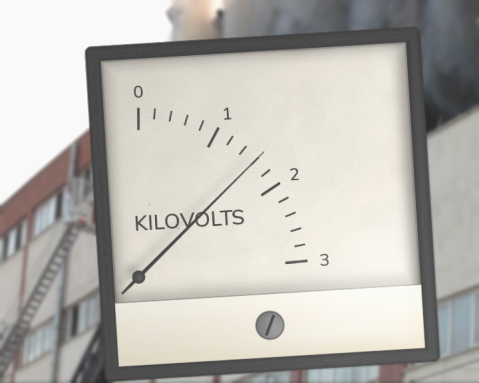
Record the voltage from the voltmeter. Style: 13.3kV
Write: 1.6kV
